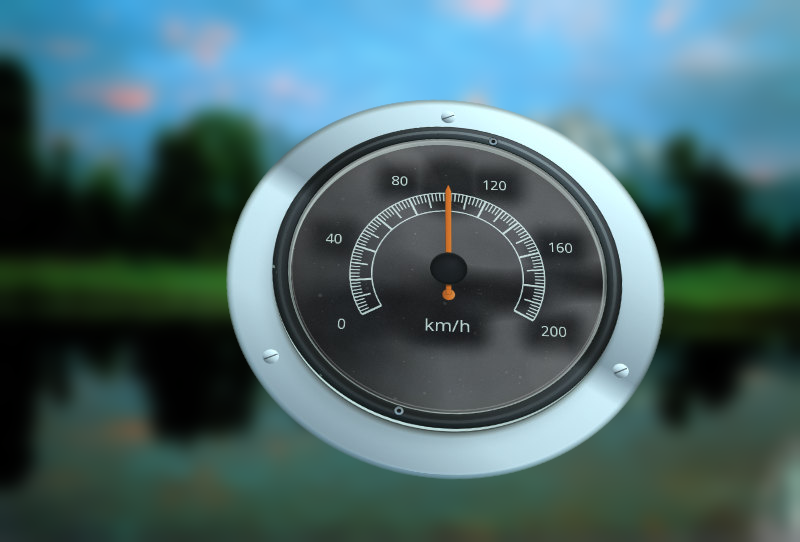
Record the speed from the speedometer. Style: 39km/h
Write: 100km/h
